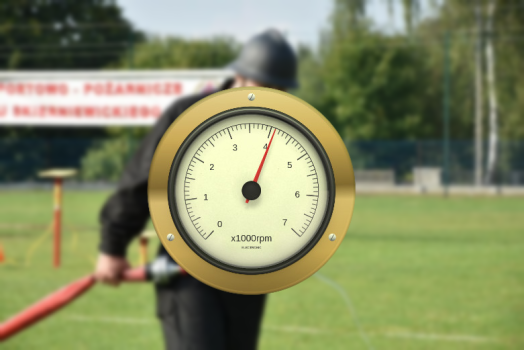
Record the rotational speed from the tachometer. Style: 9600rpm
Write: 4100rpm
